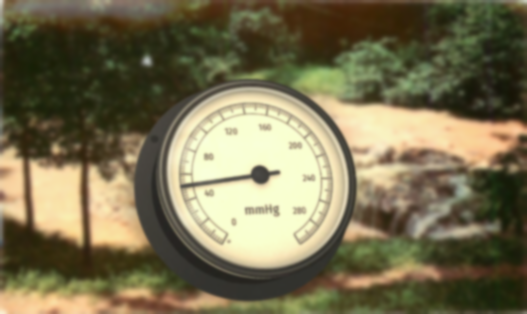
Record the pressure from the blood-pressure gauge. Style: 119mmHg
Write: 50mmHg
